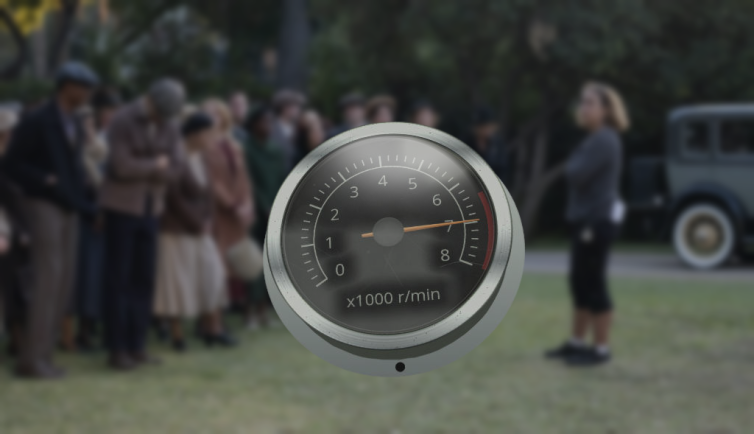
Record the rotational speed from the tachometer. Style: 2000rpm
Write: 7000rpm
